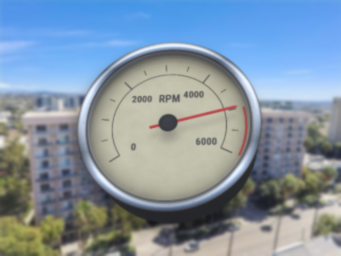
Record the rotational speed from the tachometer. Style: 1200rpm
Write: 5000rpm
